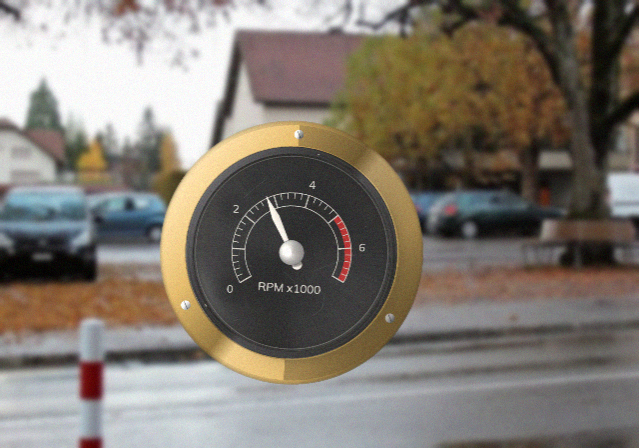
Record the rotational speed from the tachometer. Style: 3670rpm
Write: 2800rpm
